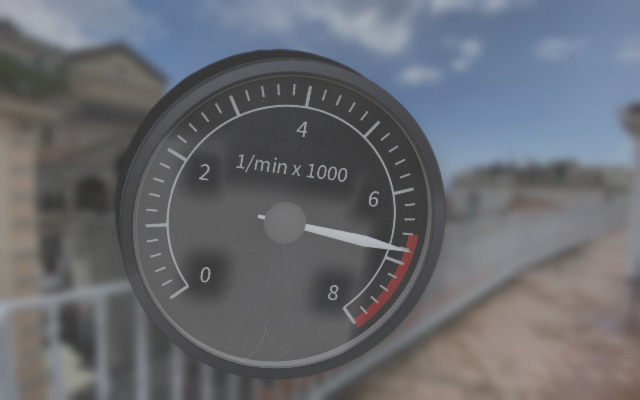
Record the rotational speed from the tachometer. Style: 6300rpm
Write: 6800rpm
